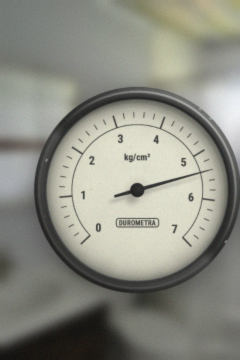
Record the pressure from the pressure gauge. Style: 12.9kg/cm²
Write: 5.4kg/cm²
